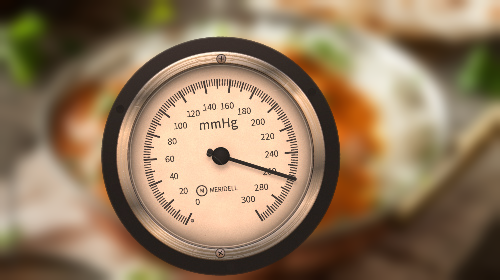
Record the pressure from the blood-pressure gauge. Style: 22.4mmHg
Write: 260mmHg
